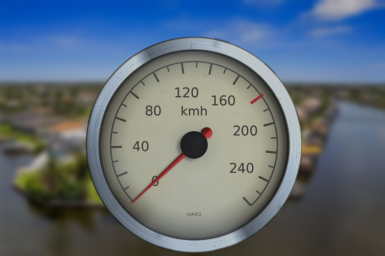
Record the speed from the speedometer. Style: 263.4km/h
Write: 0km/h
